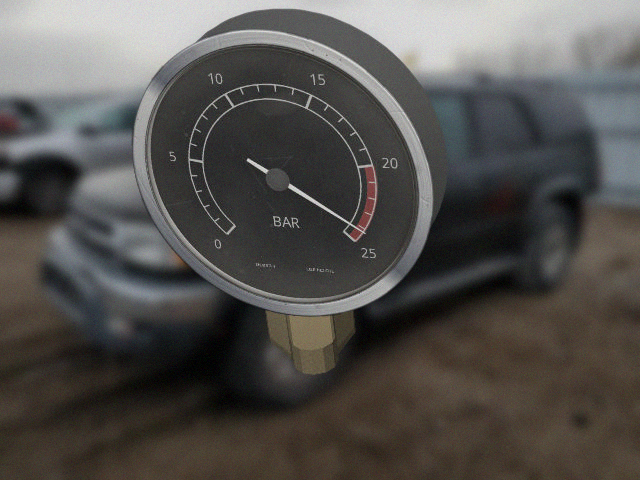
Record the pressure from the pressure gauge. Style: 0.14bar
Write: 24bar
